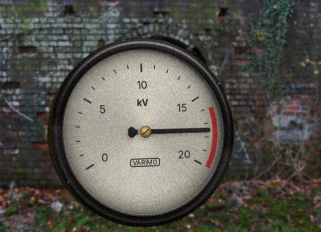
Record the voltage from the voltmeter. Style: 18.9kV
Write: 17.5kV
